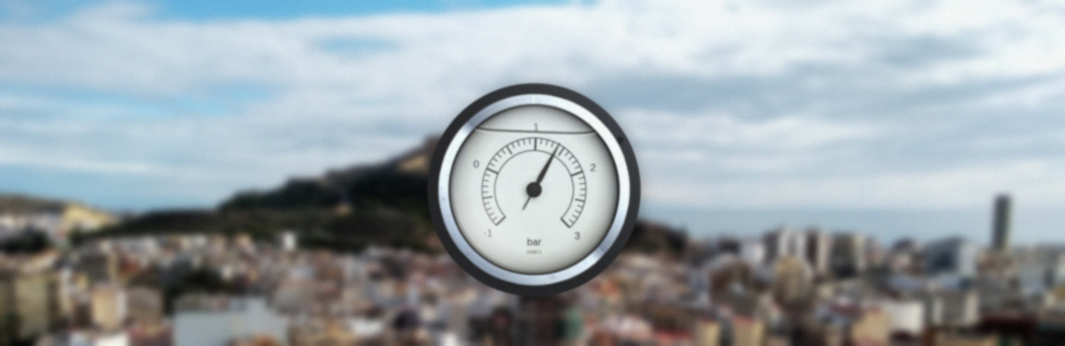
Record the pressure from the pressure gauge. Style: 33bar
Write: 1.4bar
